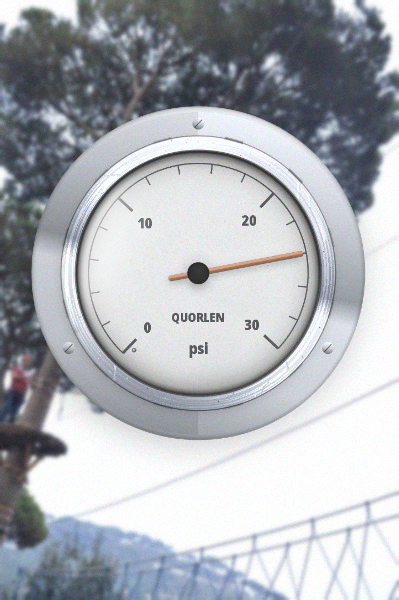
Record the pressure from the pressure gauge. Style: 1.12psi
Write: 24psi
